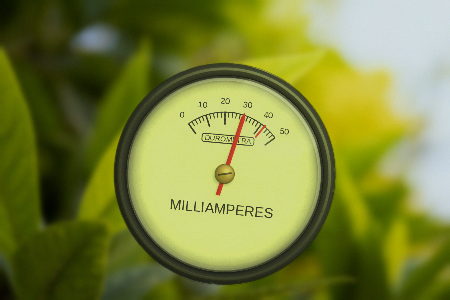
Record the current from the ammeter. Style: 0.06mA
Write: 30mA
